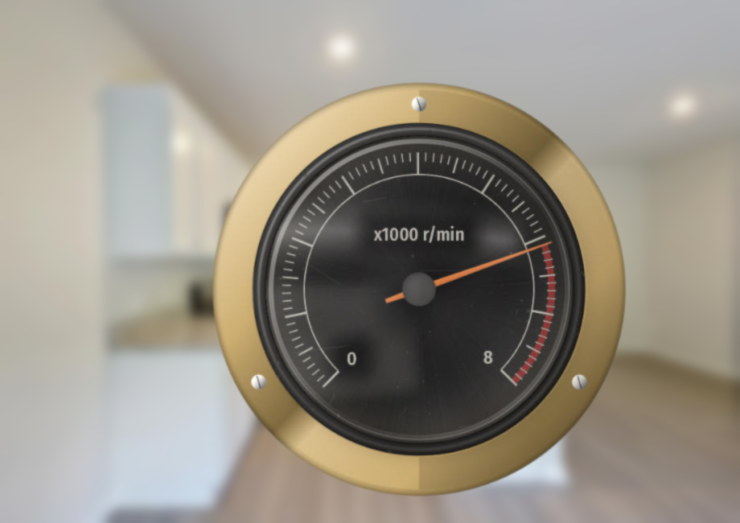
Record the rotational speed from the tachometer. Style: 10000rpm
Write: 6100rpm
